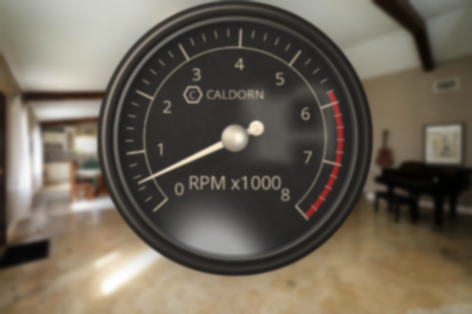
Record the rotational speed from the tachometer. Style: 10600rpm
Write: 500rpm
